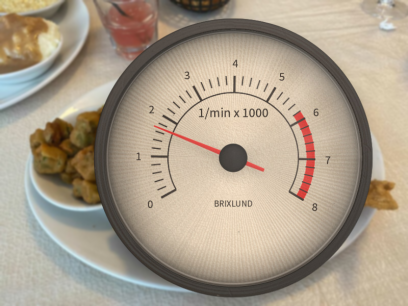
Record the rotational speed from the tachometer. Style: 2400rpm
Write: 1700rpm
